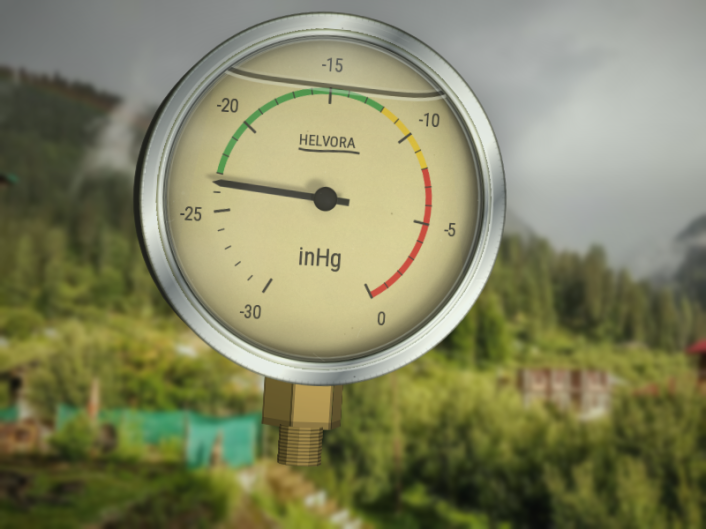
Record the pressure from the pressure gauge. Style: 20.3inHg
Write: -23.5inHg
